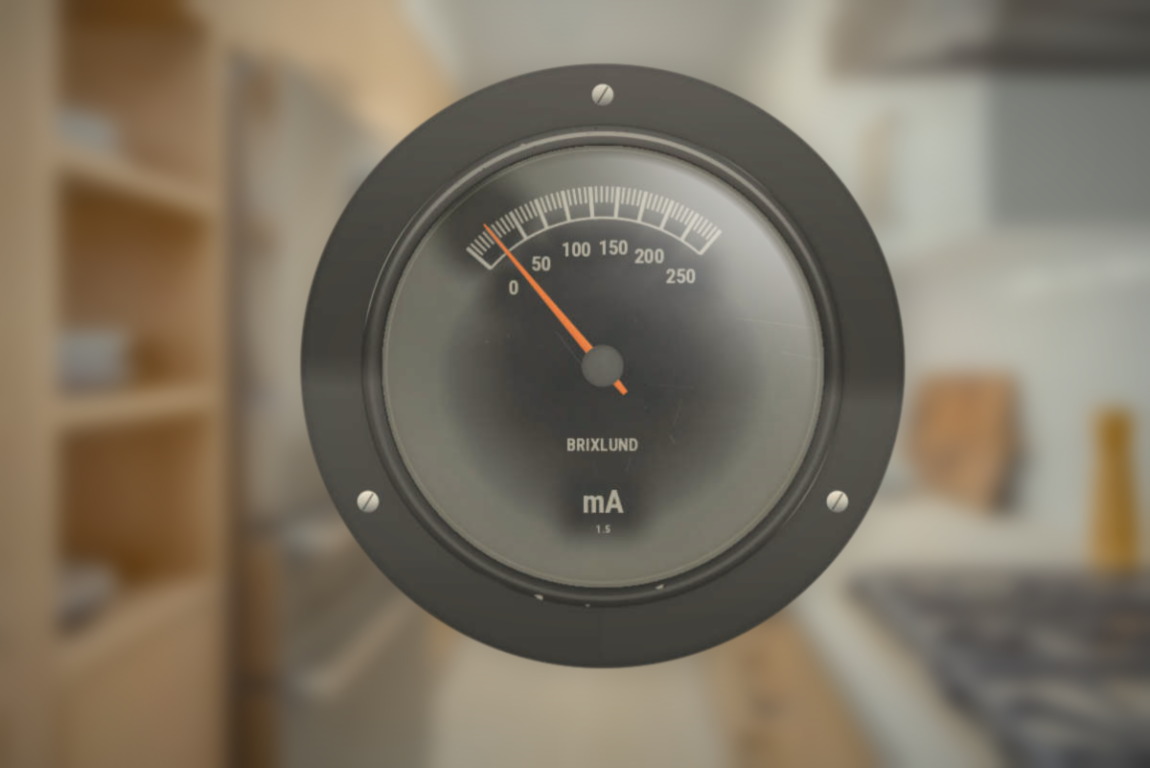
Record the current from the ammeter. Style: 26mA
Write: 25mA
